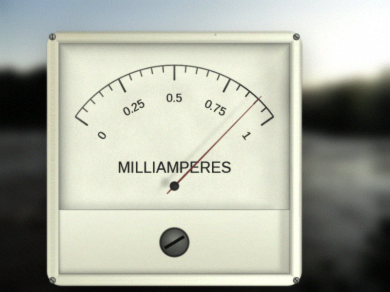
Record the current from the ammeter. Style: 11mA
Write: 0.9mA
